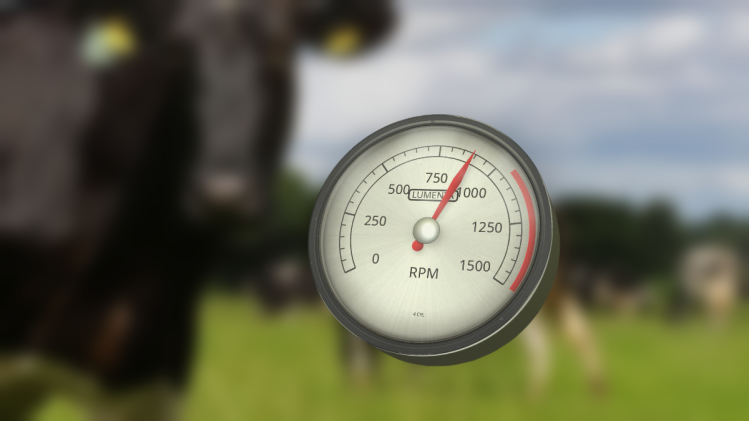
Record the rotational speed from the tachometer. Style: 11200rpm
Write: 900rpm
